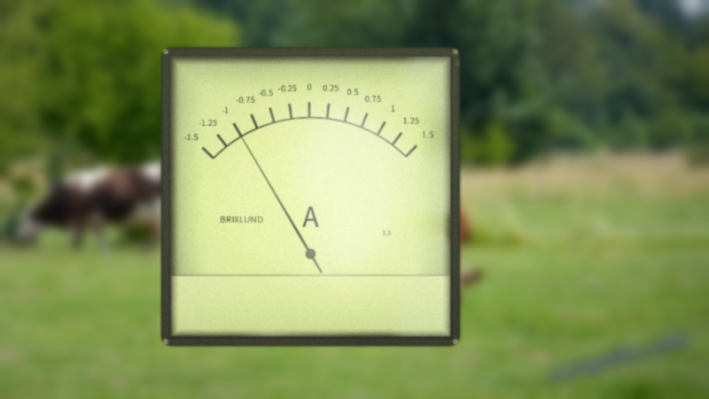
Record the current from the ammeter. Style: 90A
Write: -1A
